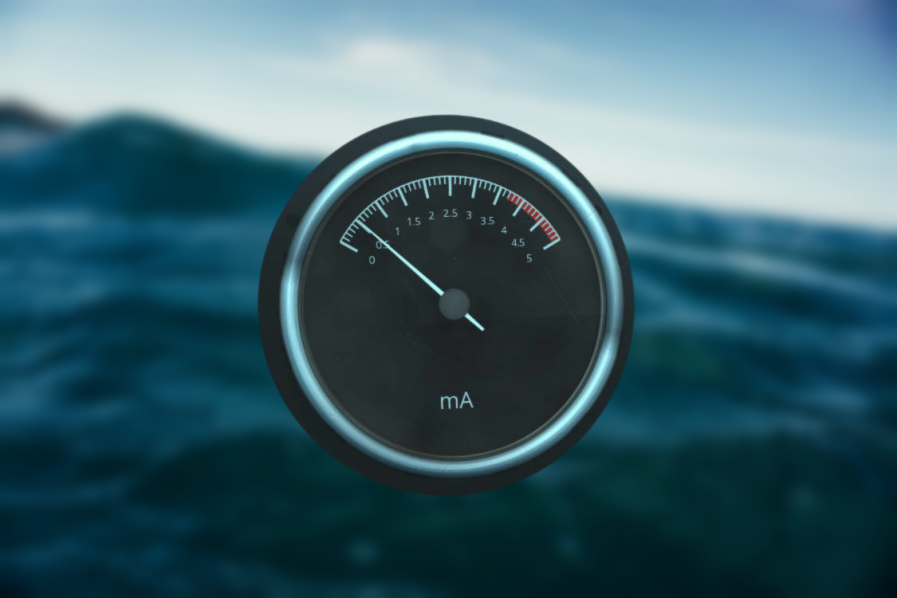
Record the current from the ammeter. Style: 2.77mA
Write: 0.5mA
